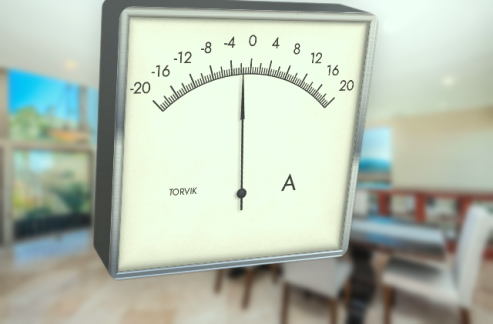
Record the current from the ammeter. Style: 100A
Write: -2A
